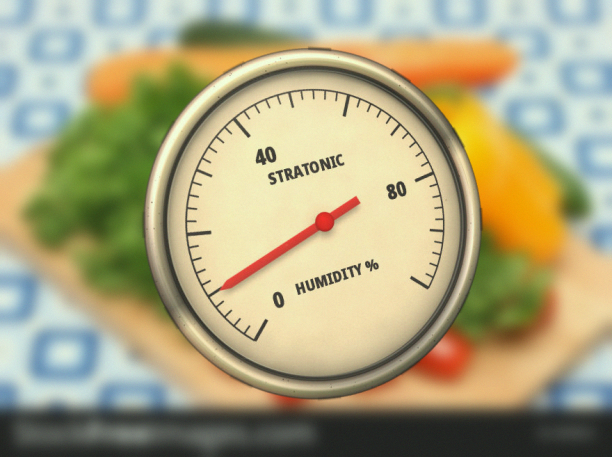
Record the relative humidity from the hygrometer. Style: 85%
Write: 10%
